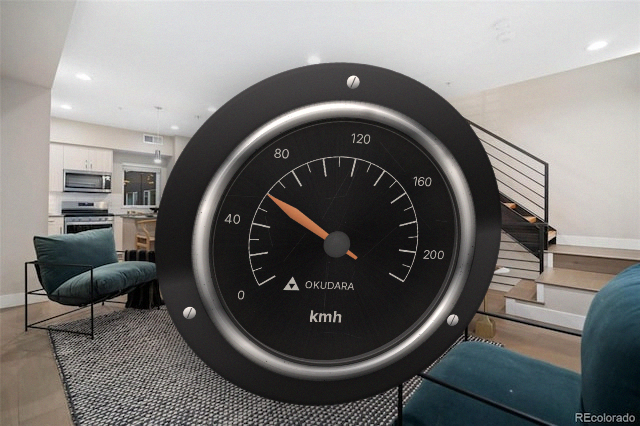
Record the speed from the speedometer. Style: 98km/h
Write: 60km/h
